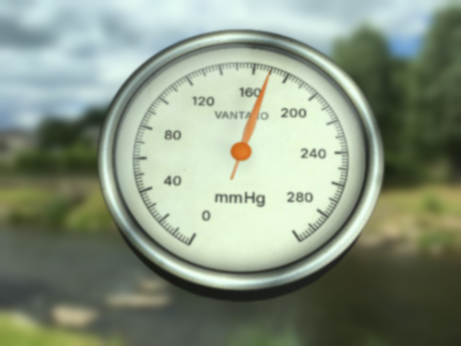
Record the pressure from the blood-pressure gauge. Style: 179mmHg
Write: 170mmHg
